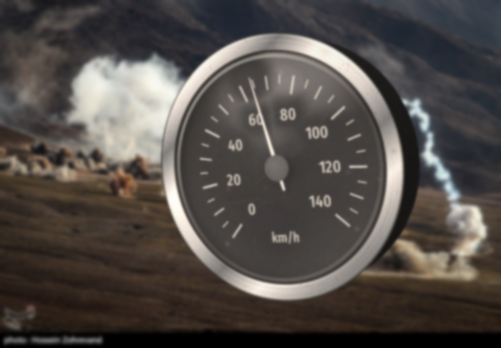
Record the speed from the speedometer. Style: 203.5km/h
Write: 65km/h
